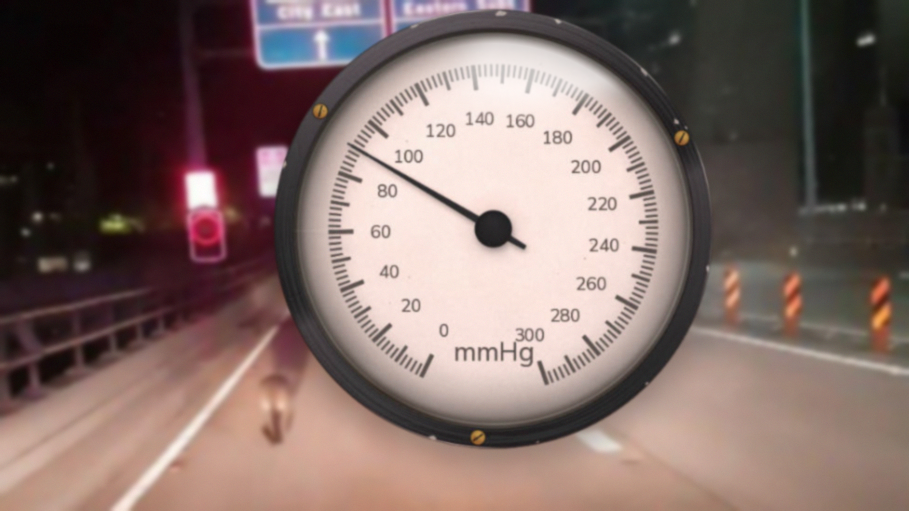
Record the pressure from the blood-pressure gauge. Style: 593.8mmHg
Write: 90mmHg
